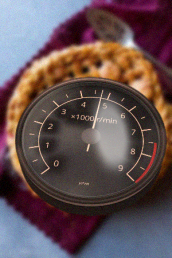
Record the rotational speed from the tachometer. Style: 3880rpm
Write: 4750rpm
